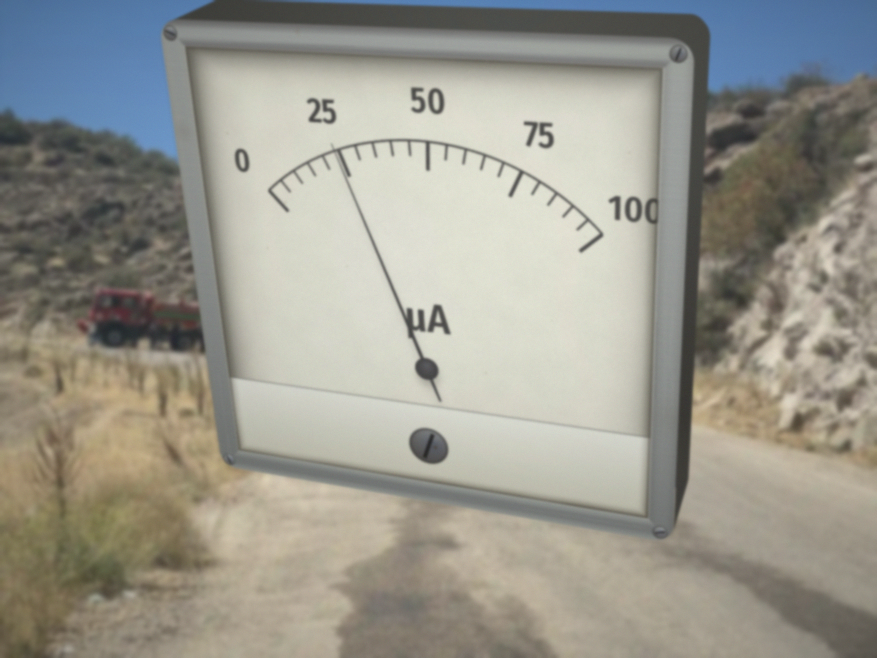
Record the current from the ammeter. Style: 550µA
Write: 25µA
